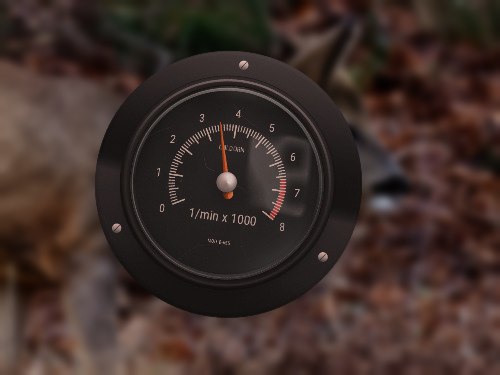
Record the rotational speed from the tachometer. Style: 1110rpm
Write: 3500rpm
